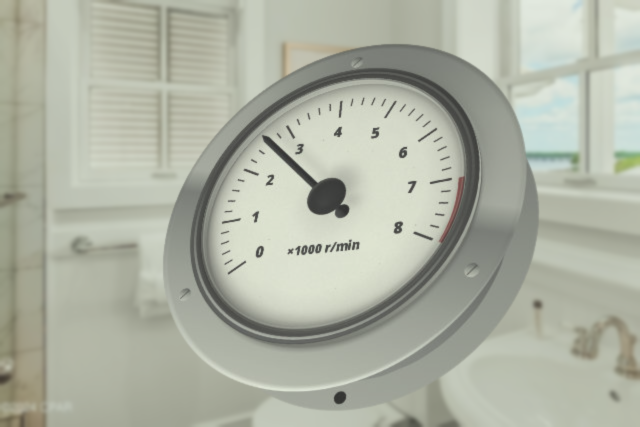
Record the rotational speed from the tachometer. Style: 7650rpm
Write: 2600rpm
